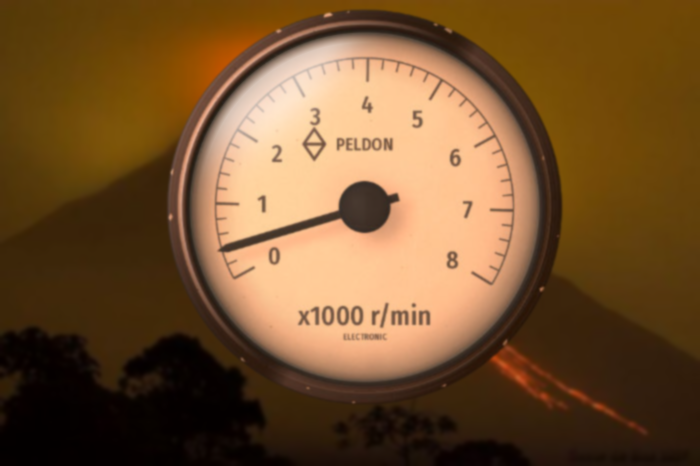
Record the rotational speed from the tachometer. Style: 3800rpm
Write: 400rpm
